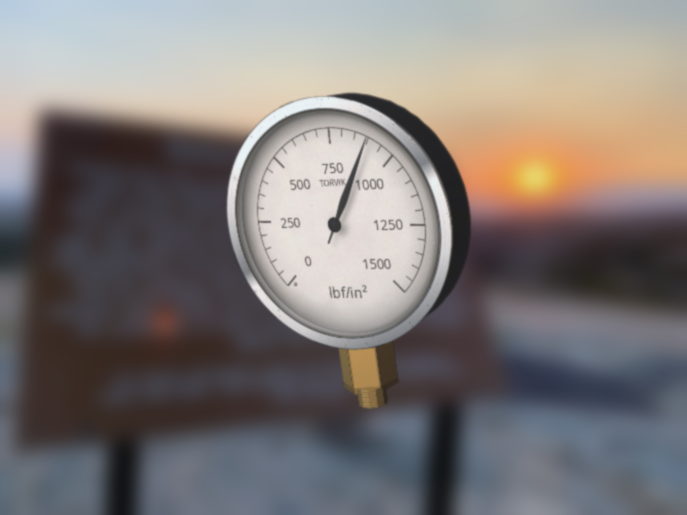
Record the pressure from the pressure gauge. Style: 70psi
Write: 900psi
